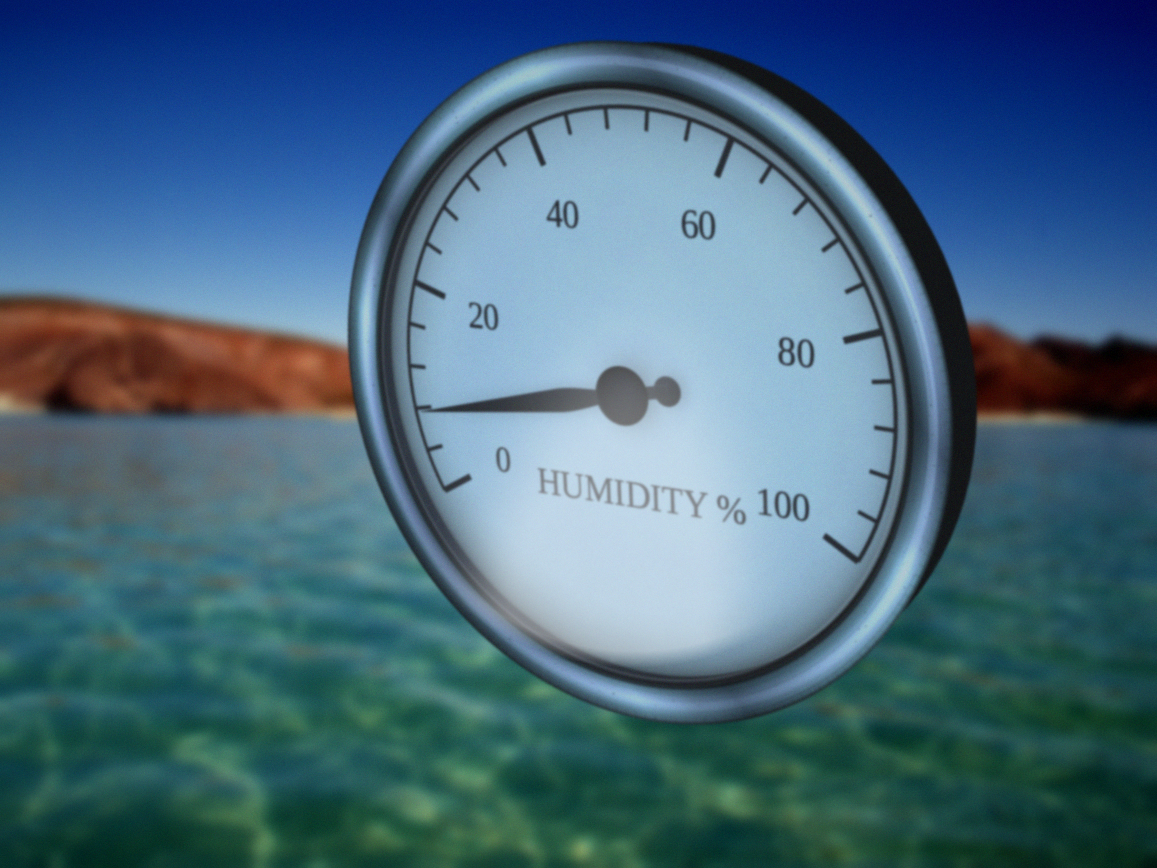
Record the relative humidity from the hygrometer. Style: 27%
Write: 8%
